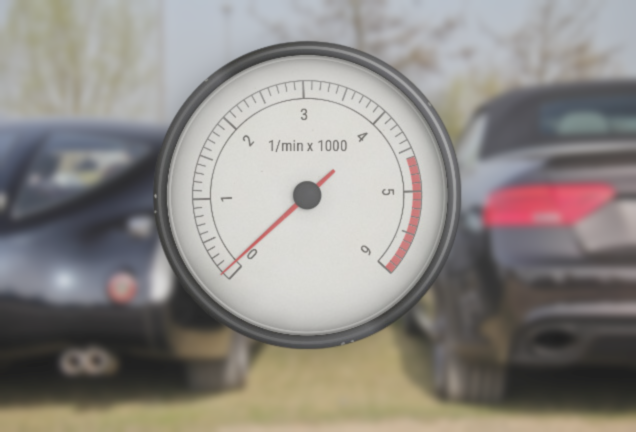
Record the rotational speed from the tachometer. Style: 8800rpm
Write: 100rpm
